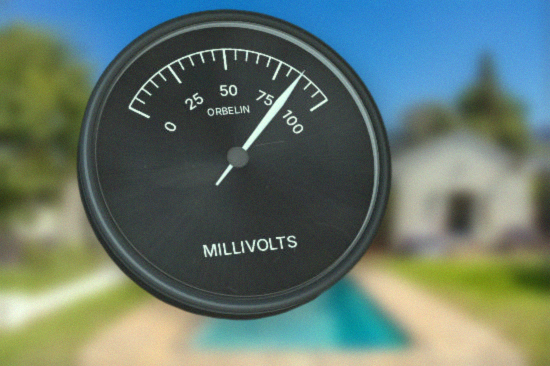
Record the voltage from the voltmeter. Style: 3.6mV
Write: 85mV
